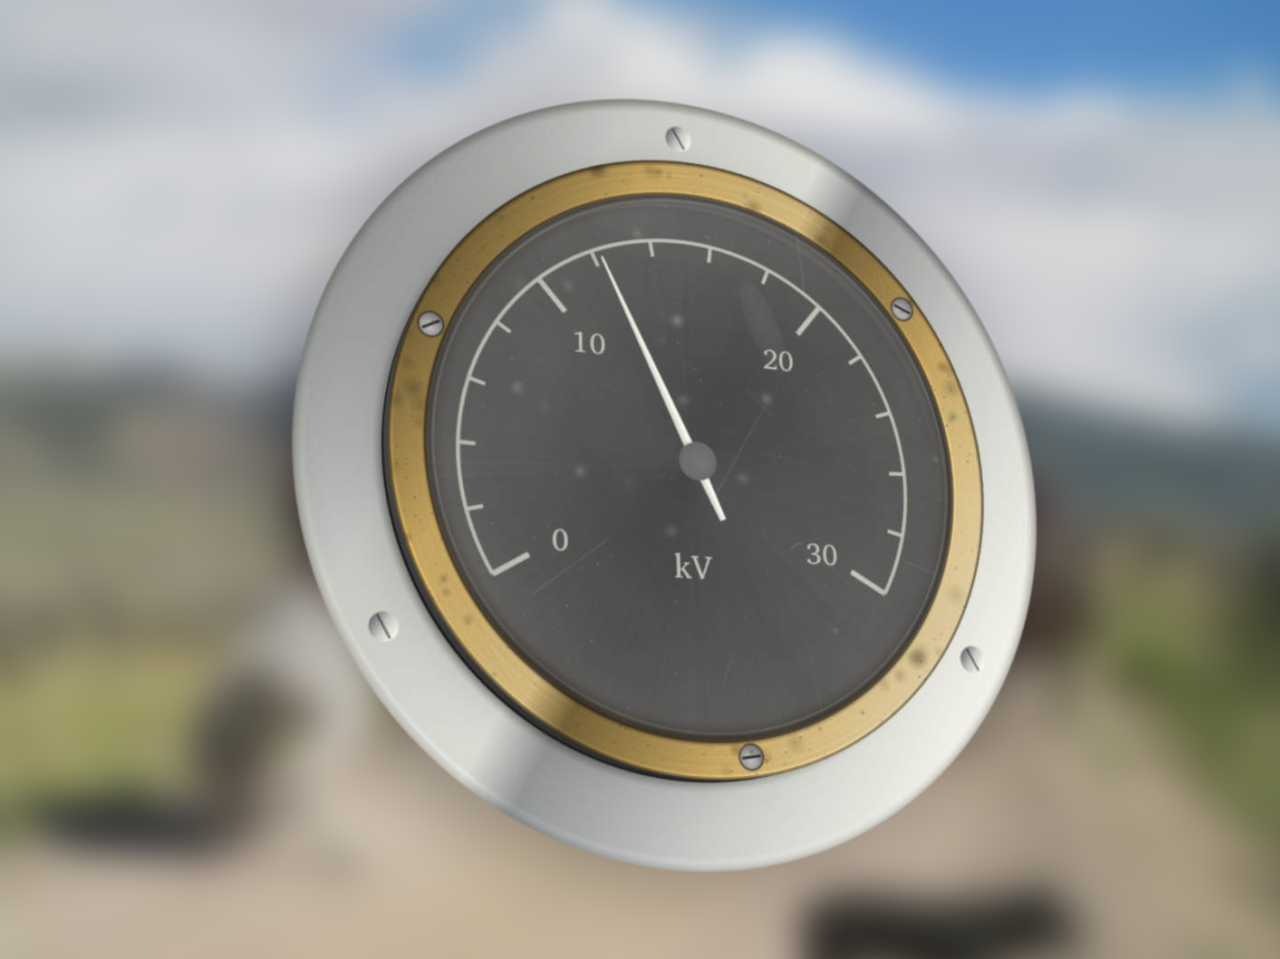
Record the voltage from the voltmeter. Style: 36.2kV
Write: 12kV
